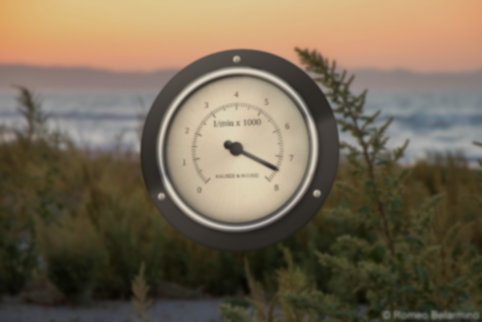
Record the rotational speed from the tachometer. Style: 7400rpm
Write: 7500rpm
